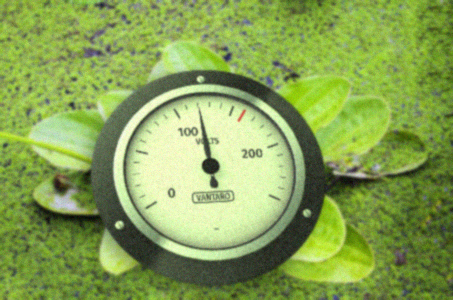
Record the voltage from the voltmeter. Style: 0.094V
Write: 120V
